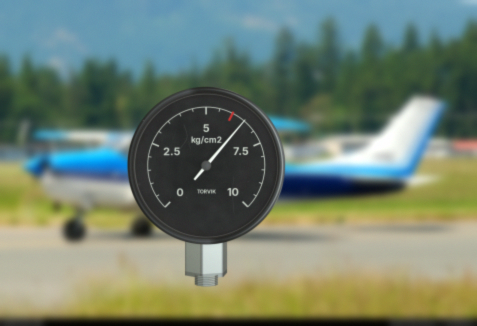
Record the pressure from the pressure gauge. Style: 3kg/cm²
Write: 6.5kg/cm²
